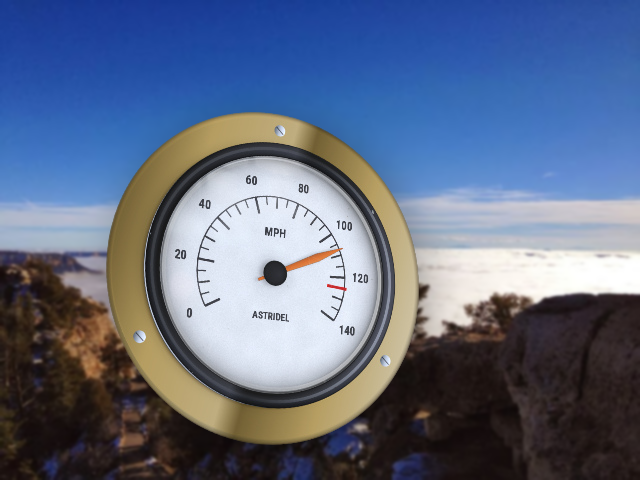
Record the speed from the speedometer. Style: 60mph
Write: 107.5mph
